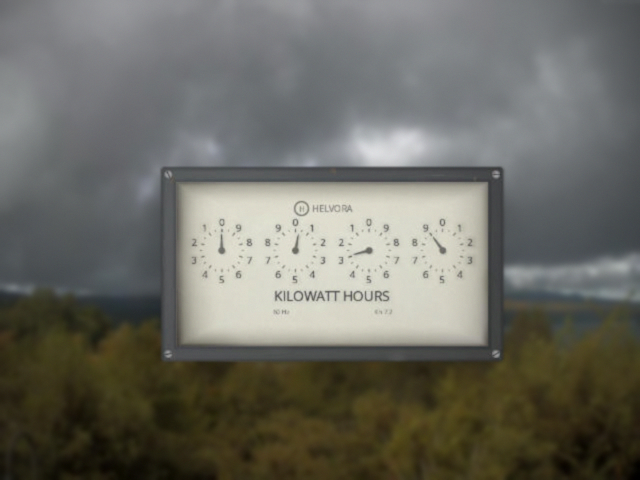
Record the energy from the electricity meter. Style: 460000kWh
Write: 29kWh
